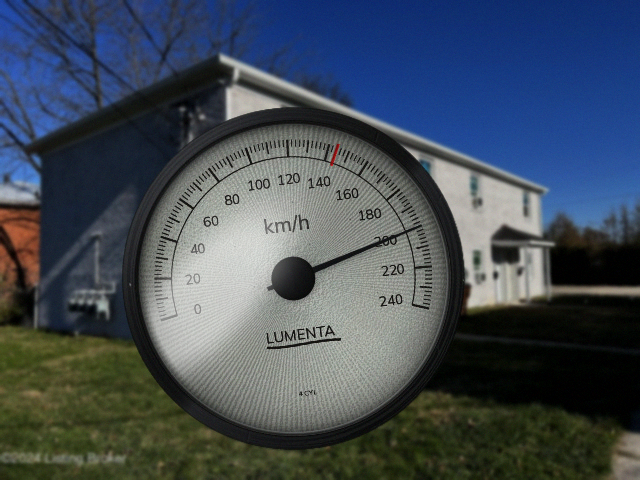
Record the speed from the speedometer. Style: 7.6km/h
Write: 200km/h
